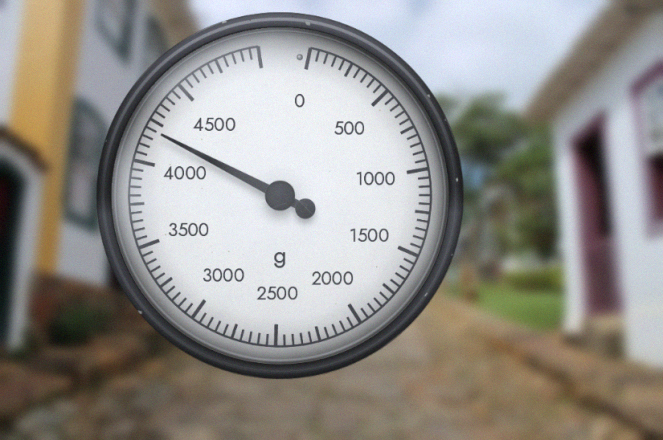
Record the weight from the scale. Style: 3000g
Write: 4200g
